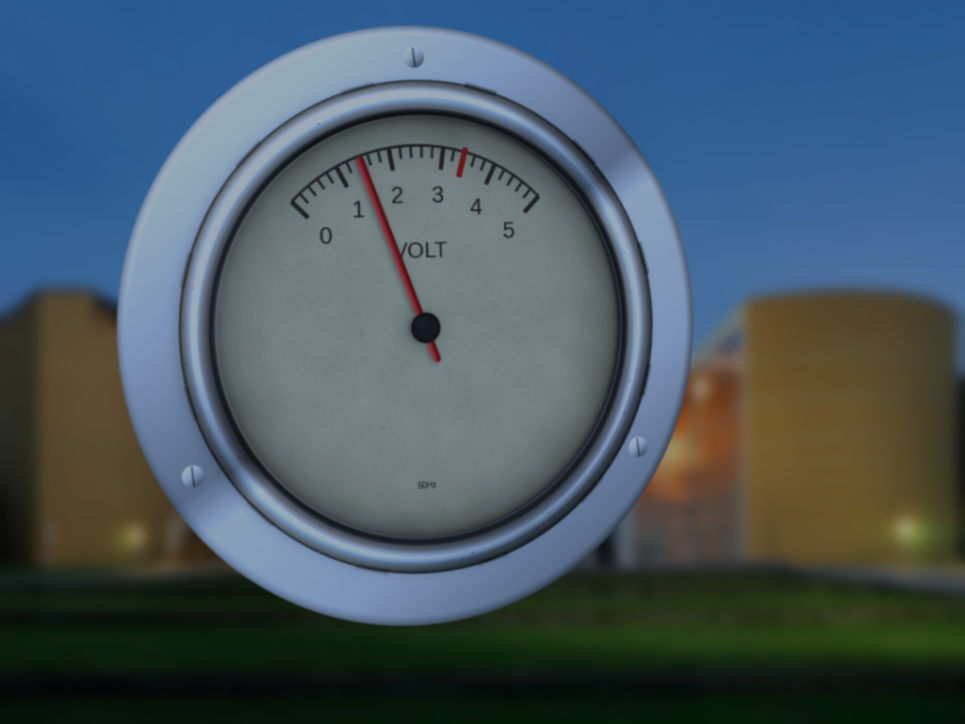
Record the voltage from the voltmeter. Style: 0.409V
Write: 1.4V
